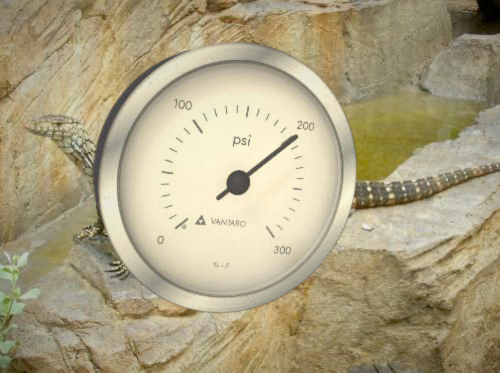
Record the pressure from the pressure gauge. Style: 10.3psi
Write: 200psi
